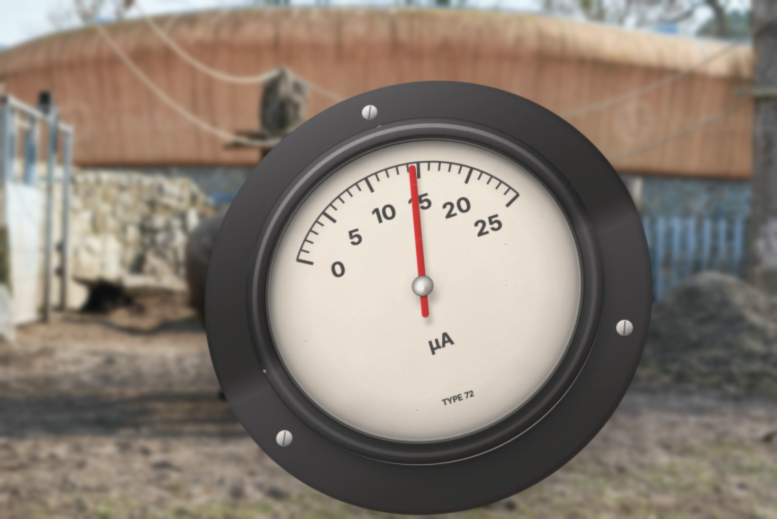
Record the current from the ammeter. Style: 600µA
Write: 14.5µA
